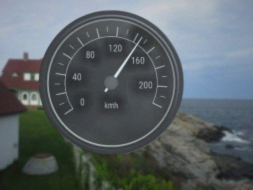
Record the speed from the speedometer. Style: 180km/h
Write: 145km/h
